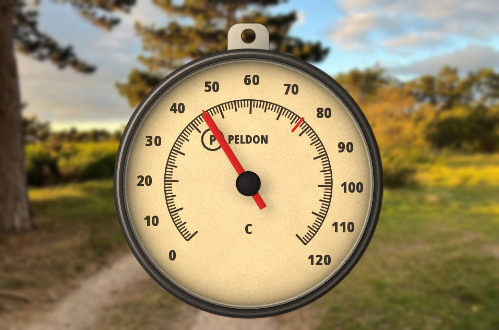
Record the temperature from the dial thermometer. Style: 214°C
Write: 45°C
